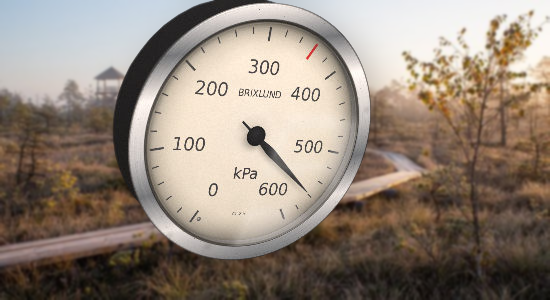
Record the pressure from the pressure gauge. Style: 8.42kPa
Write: 560kPa
